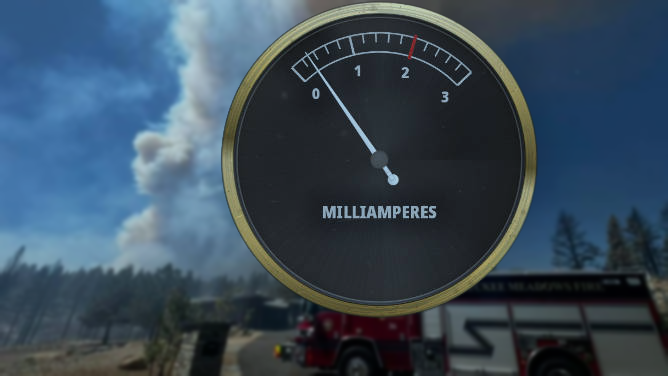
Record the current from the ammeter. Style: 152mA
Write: 0.3mA
